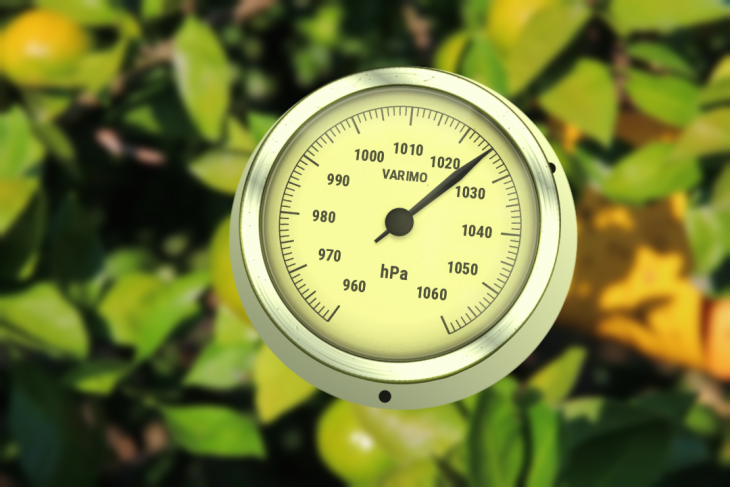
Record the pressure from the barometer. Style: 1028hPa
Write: 1025hPa
